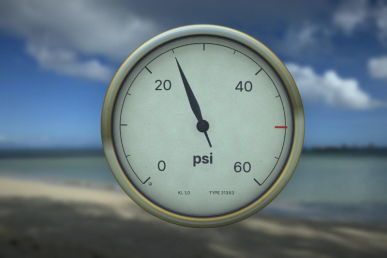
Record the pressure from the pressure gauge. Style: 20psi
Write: 25psi
